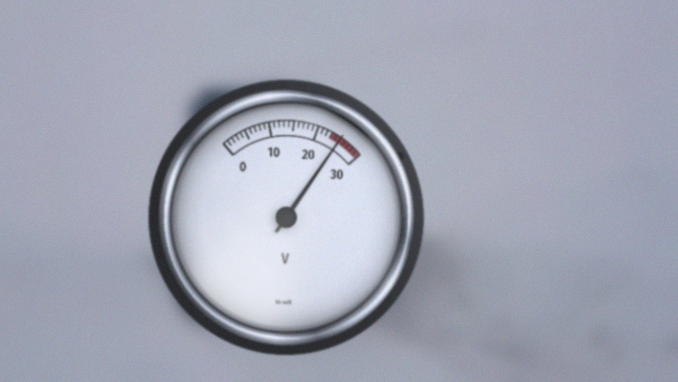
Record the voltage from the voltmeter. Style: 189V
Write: 25V
